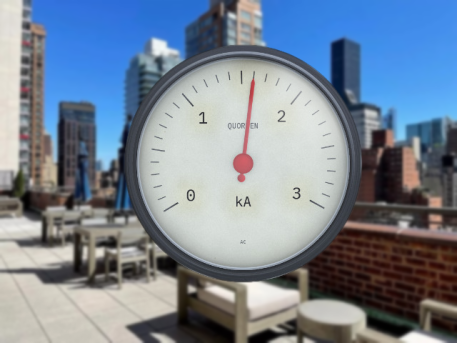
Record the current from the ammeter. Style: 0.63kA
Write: 1.6kA
